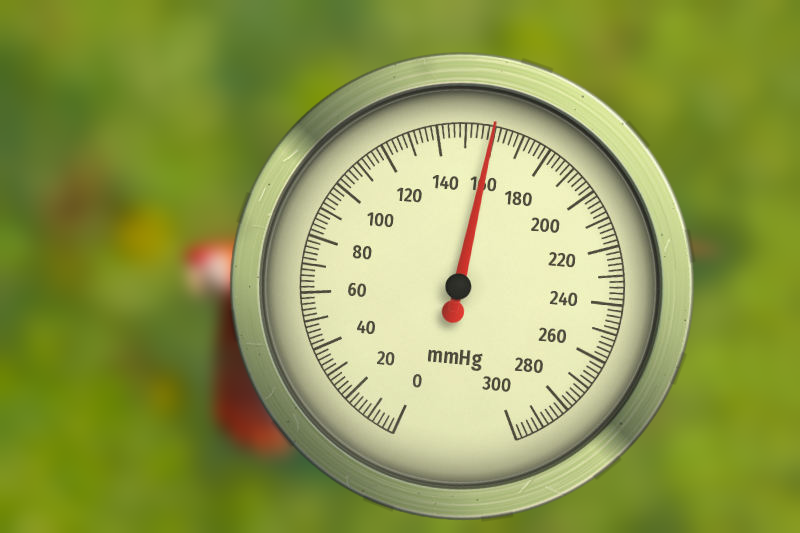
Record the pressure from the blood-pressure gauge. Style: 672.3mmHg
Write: 160mmHg
